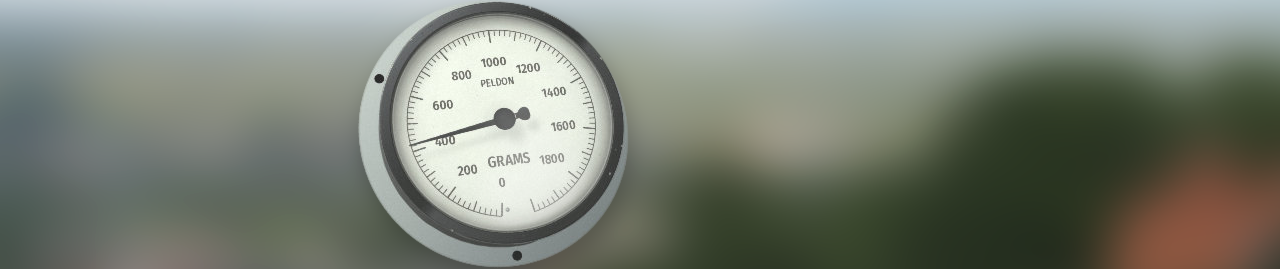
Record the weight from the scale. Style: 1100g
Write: 420g
